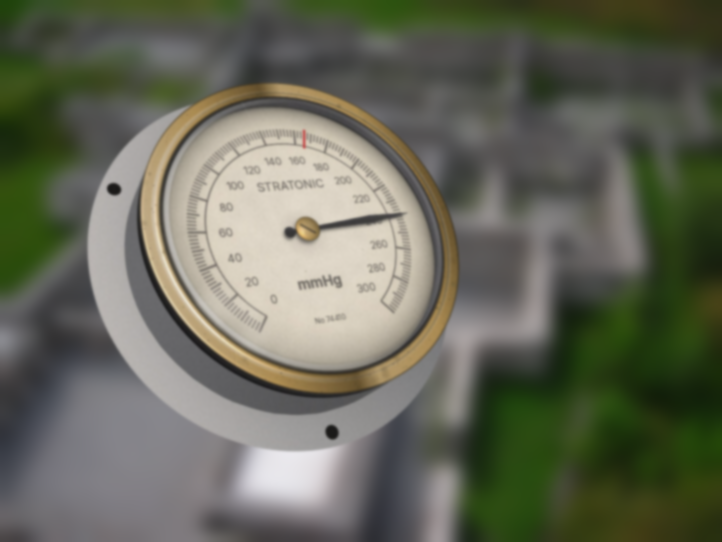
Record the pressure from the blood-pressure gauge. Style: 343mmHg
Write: 240mmHg
